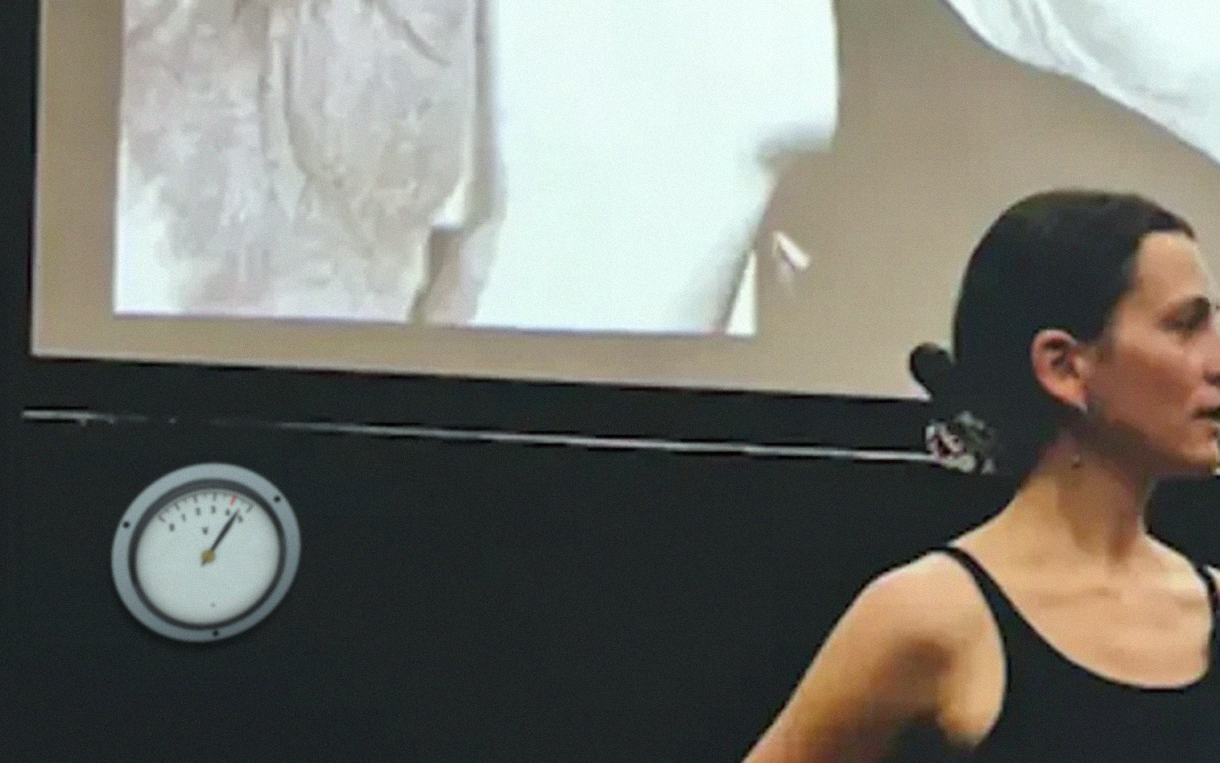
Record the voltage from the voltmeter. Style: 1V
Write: 4.5V
